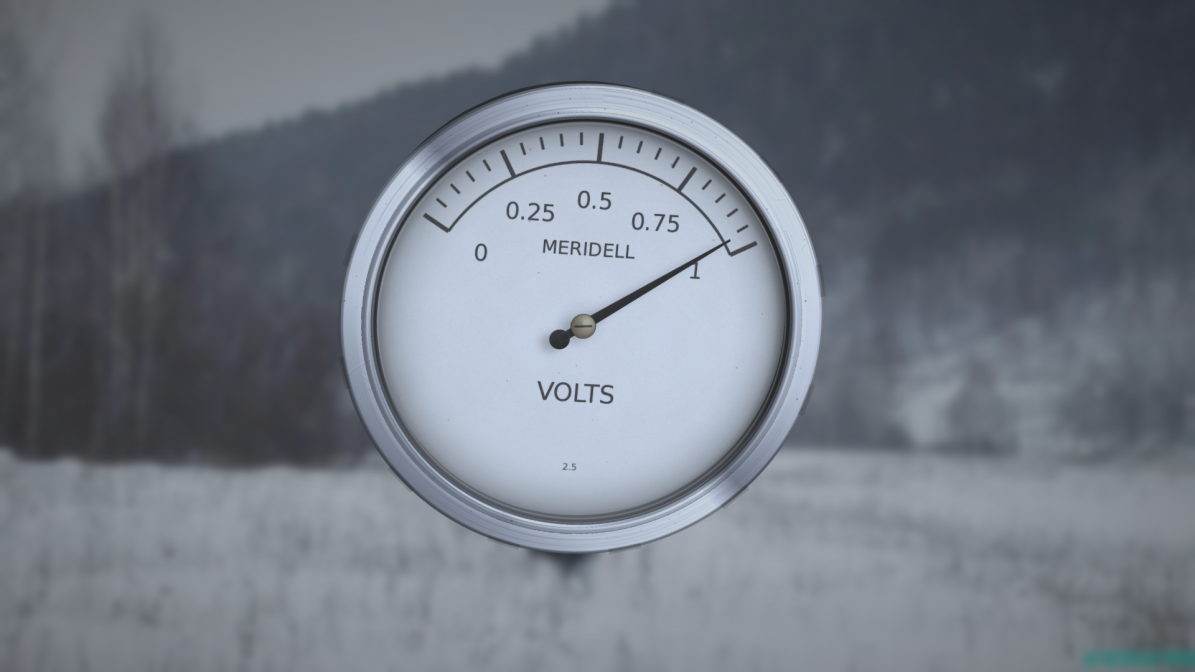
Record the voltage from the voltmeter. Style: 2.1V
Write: 0.95V
